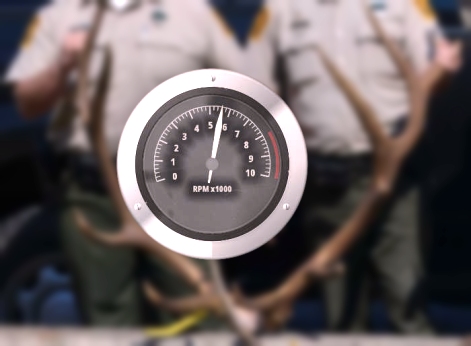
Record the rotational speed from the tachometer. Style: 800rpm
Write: 5600rpm
